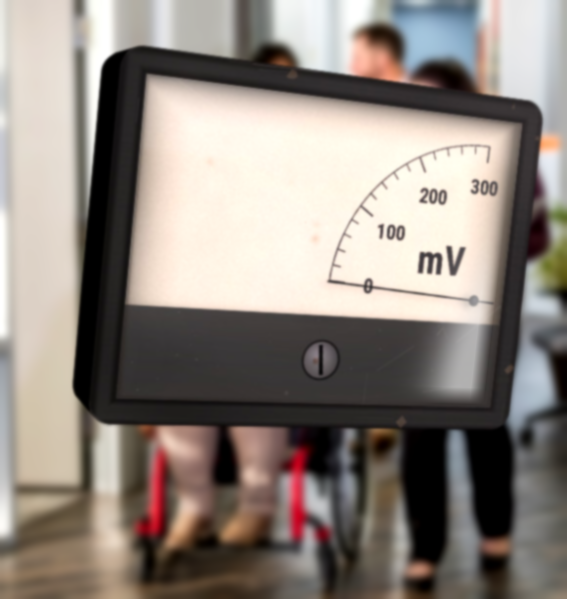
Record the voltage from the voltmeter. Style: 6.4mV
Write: 0mV
